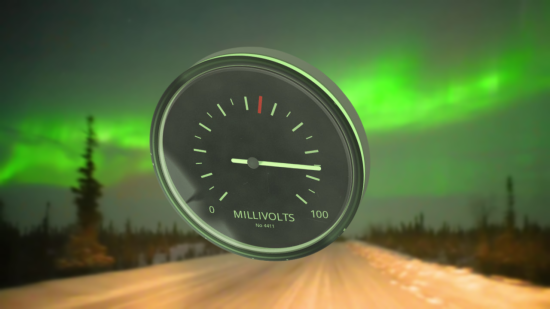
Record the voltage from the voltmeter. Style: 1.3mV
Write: 85mV
